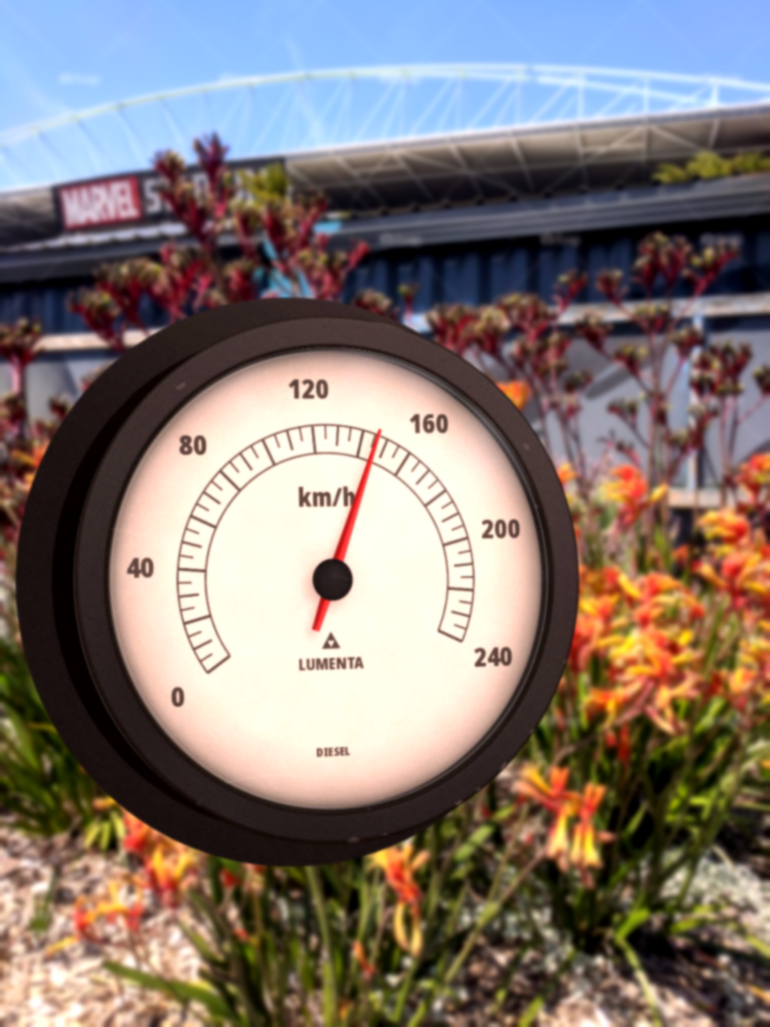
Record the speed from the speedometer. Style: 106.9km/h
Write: 145km/h
